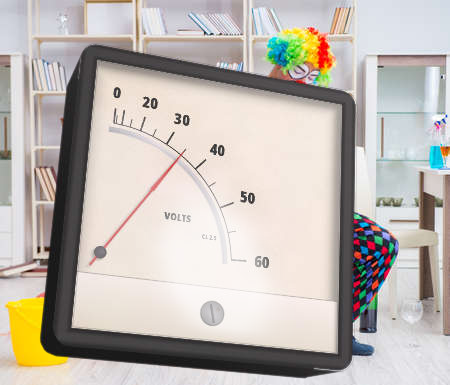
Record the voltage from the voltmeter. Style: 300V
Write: 35V
